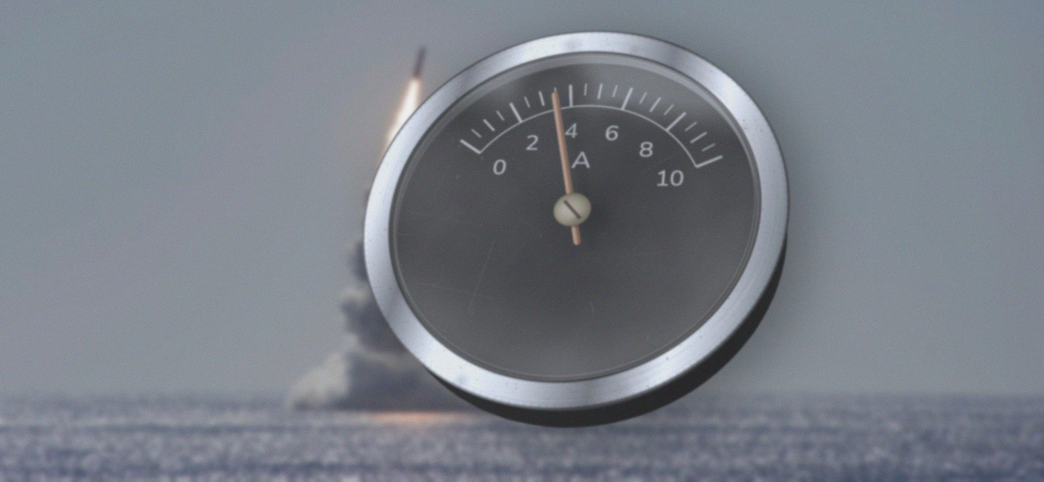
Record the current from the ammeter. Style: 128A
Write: 3.5A
